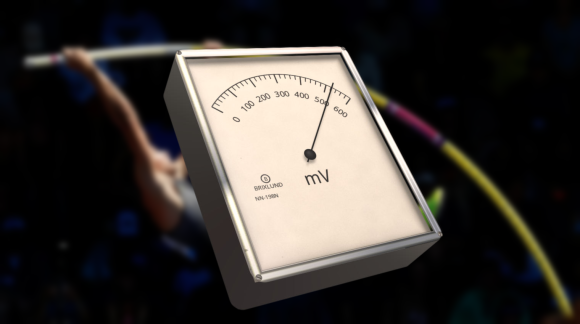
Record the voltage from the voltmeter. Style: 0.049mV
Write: 520mV
